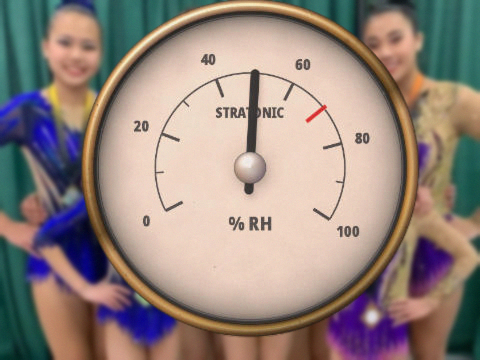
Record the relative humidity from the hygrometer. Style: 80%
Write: 50%
